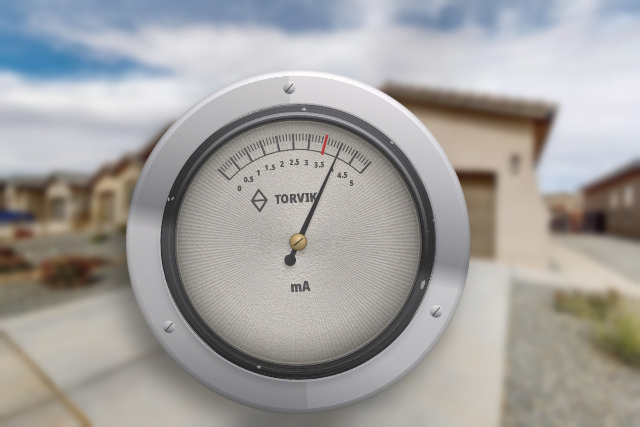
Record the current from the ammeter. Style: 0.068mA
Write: 4mA
